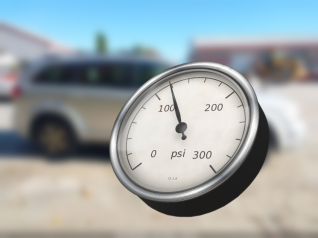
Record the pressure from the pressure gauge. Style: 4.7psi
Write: 120psi
